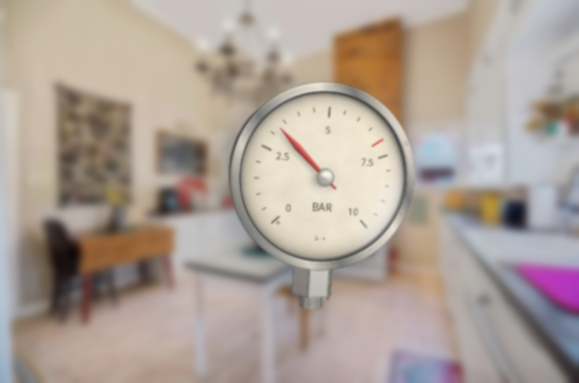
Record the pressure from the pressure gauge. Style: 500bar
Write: 3.25bar
